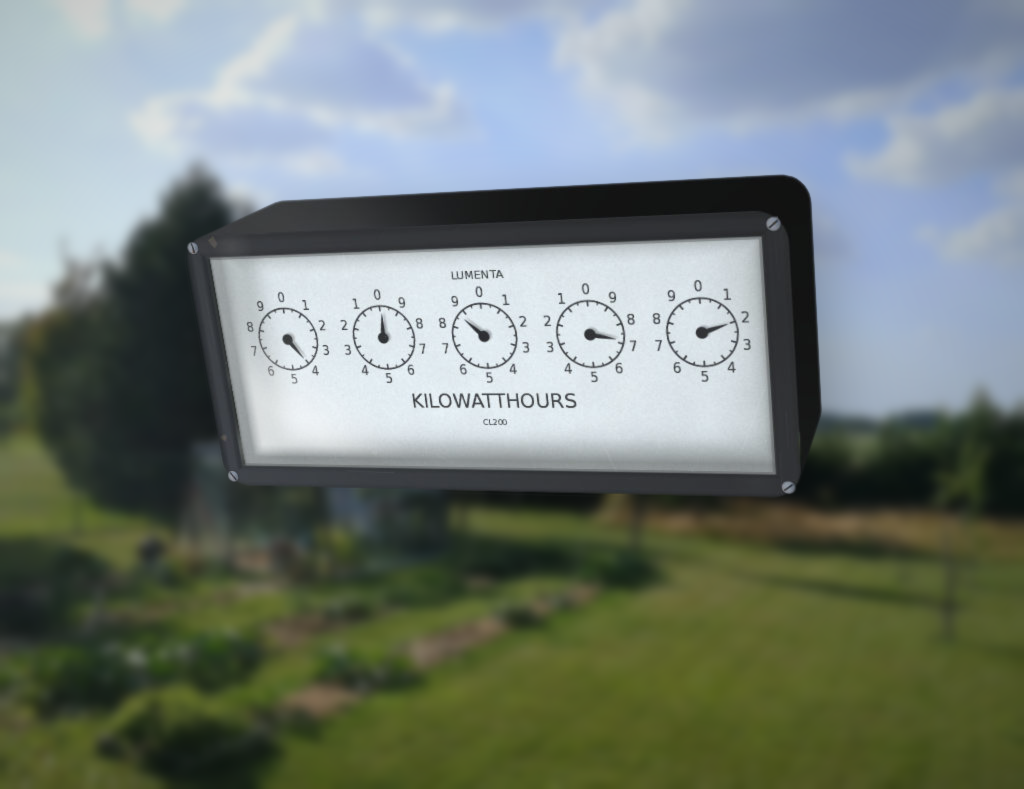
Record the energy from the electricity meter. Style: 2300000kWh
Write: 39872kWh
